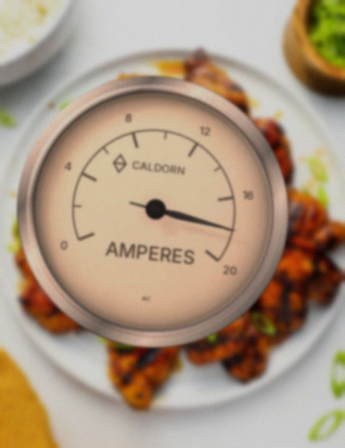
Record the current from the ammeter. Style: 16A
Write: 18A
